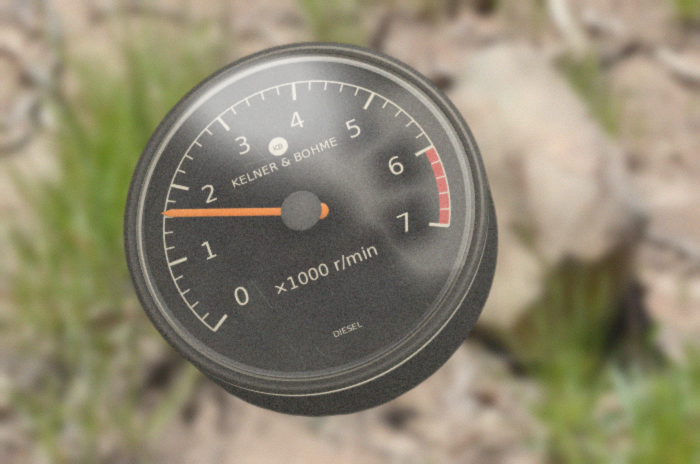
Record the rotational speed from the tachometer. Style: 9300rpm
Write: 1600rpm
